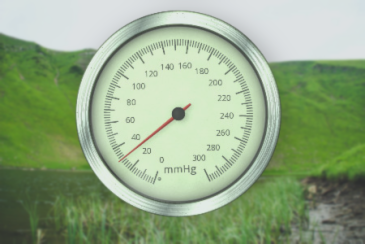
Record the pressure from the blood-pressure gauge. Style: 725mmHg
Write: 30mmHg
